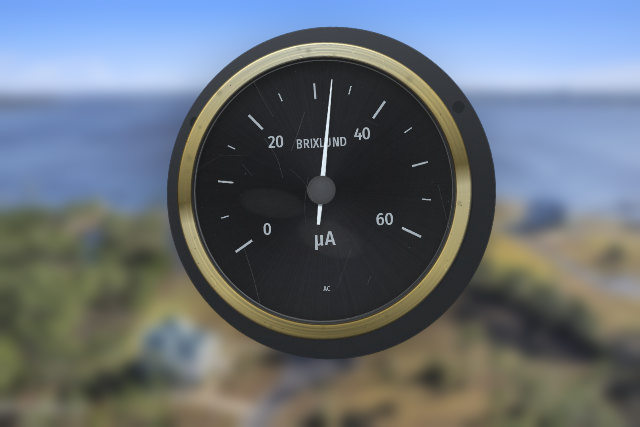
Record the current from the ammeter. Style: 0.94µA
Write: 32.5µA
